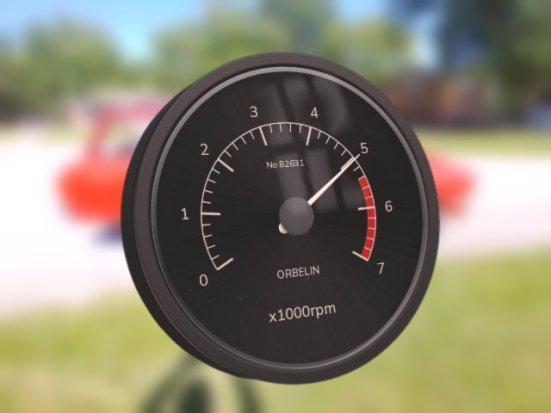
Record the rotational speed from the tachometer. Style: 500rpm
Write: 5000rpm
